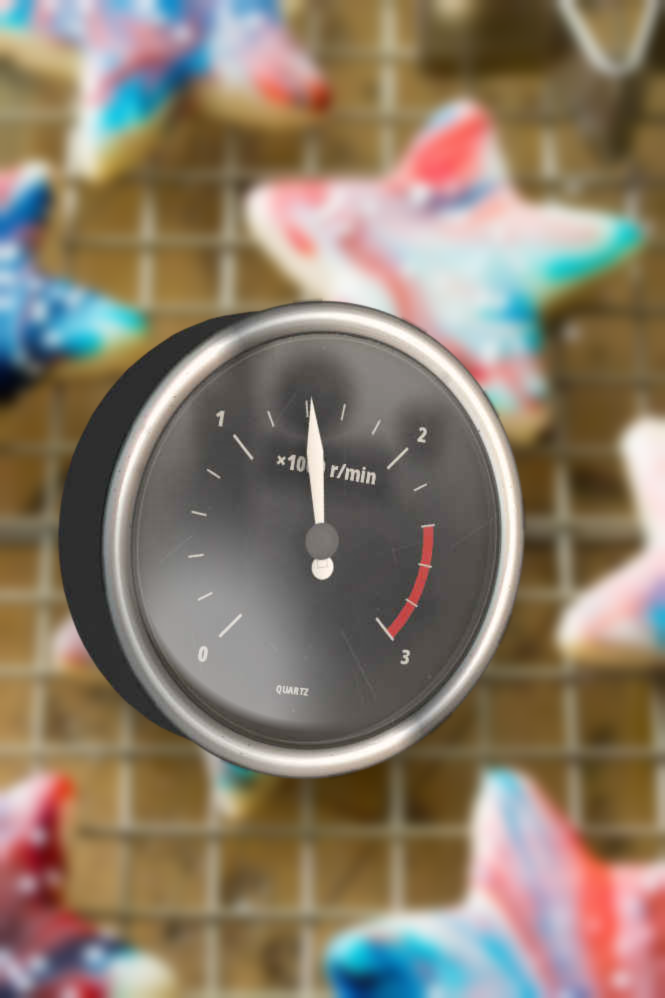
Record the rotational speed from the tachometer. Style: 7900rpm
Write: 1400rpm
